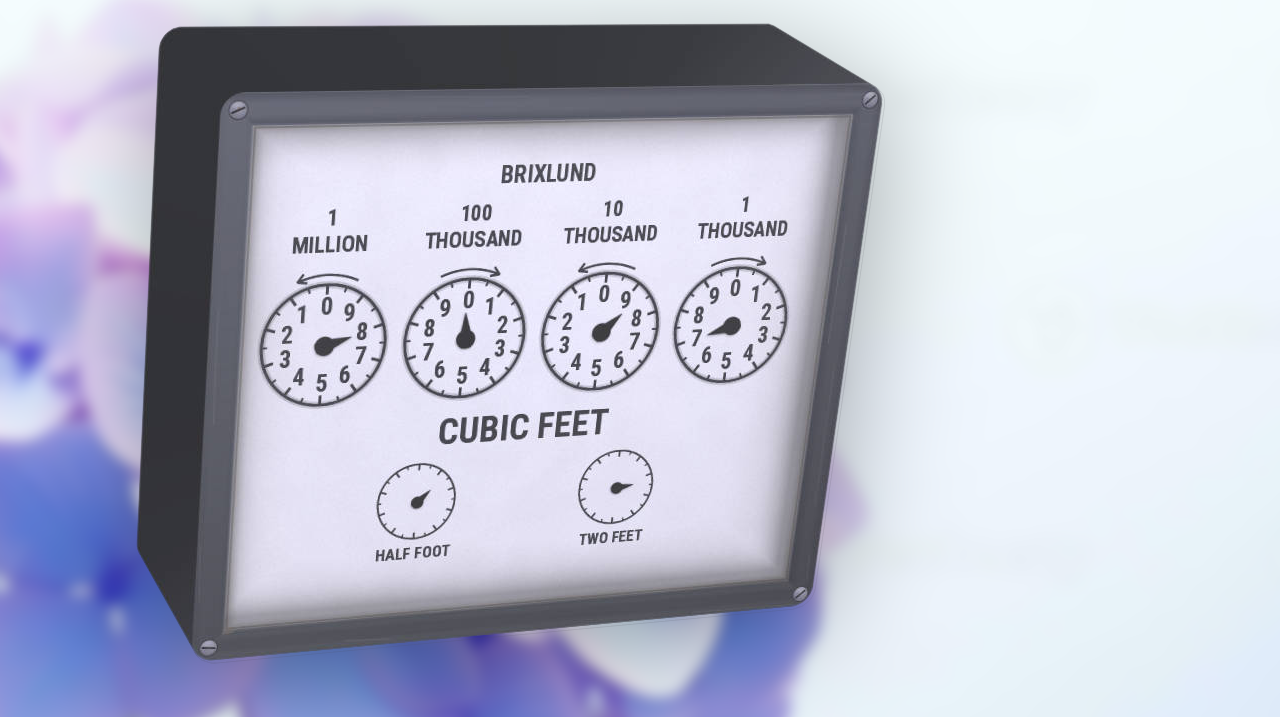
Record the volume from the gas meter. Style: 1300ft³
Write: 798700ft³
